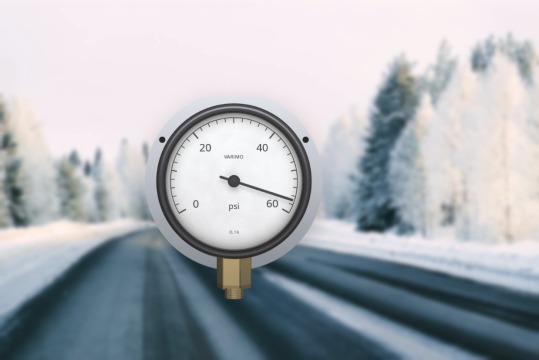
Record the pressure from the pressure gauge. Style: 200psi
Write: 57psi
